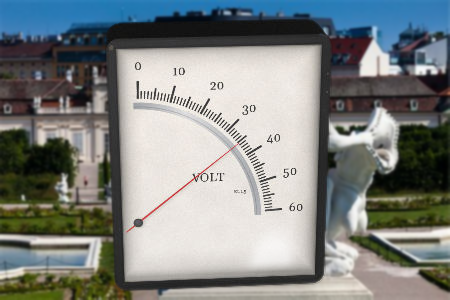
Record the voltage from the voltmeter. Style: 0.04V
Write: 35V
